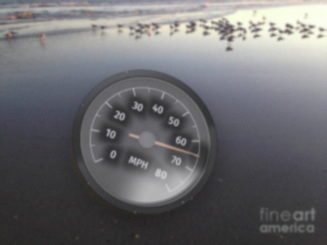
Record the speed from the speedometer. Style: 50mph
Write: 65mph
